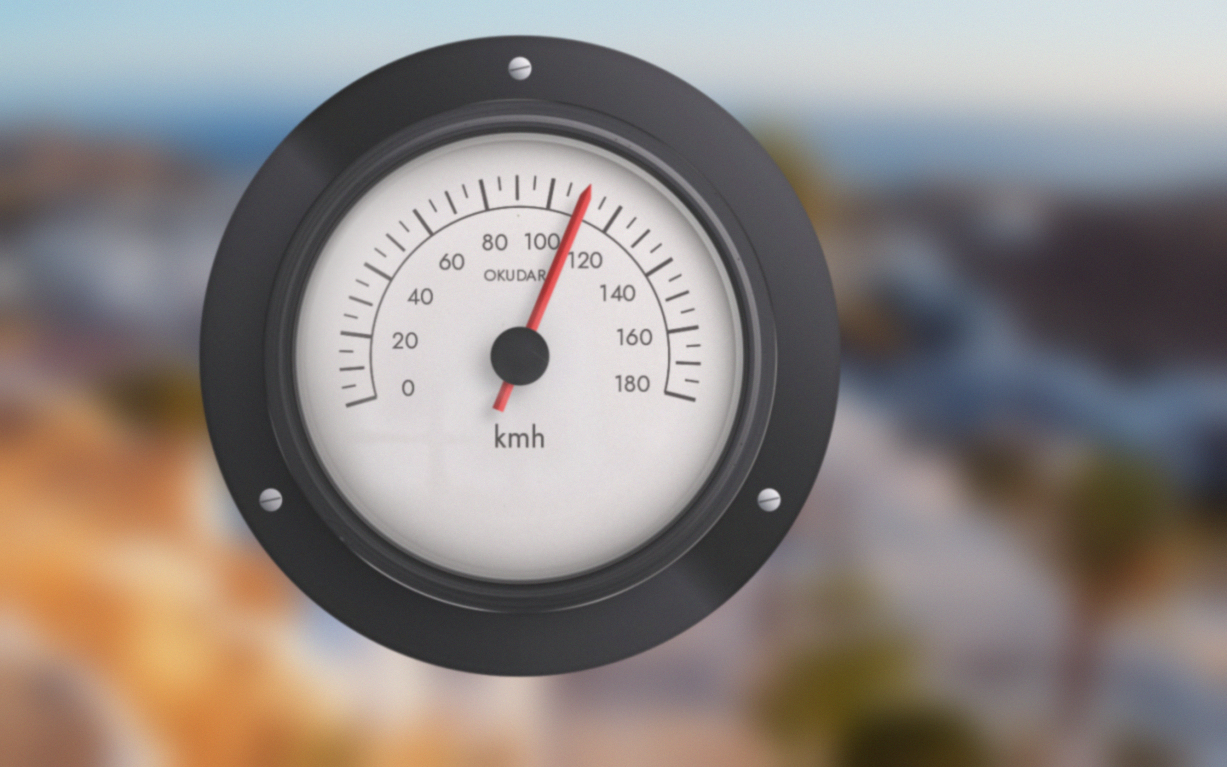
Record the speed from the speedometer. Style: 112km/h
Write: 110km/h
